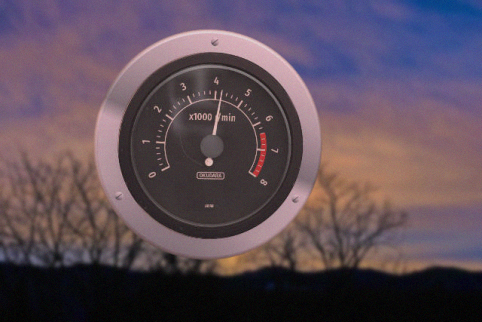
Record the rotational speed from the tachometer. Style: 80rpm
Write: 4200rpm
